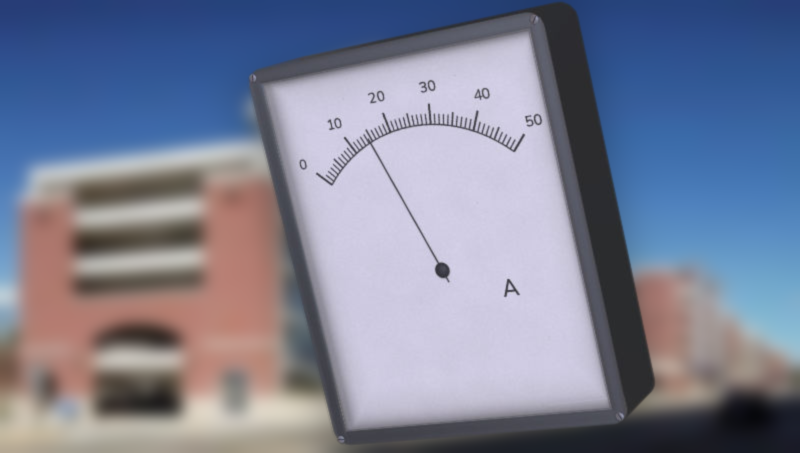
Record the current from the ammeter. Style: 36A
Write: 15A
